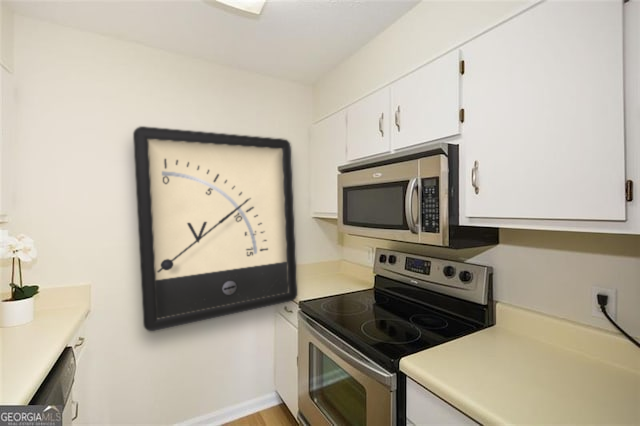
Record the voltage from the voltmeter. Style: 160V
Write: 9V
